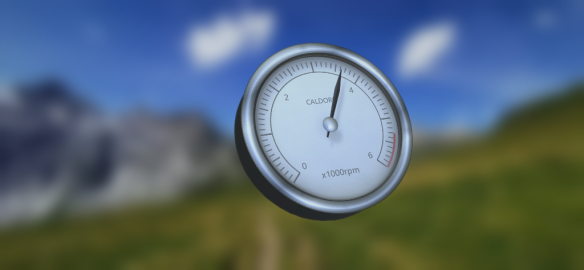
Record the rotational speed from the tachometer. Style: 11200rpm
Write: 3600rpm
